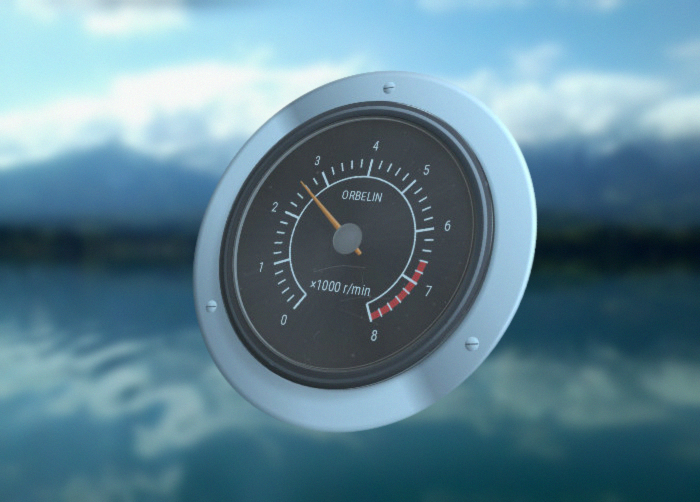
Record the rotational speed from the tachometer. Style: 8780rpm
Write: 2600rpm
